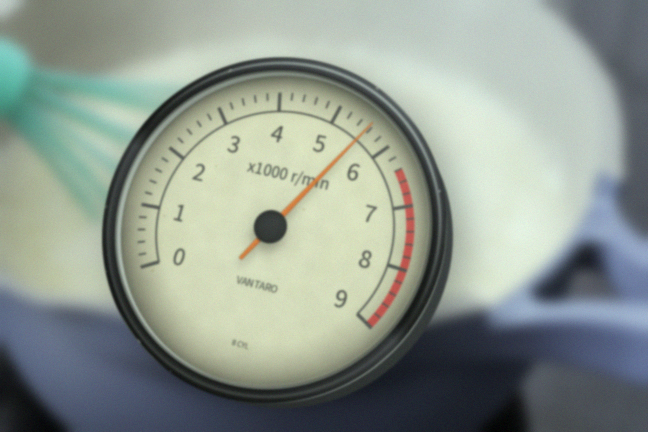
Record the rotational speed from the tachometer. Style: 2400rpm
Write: 5600rpm
